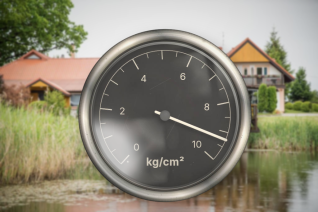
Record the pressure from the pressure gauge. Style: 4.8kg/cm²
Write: 9.25kg/cm²
